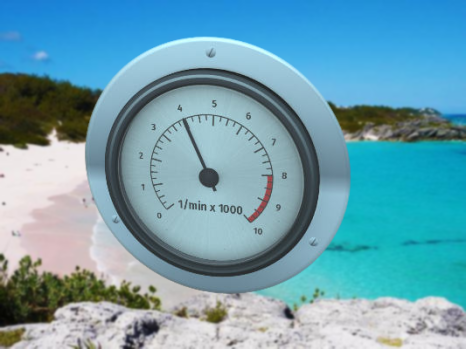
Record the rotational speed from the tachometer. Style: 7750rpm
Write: 4000rpm
